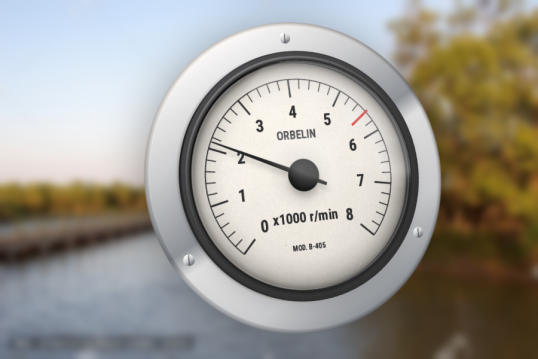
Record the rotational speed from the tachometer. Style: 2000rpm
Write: 2100rpm
